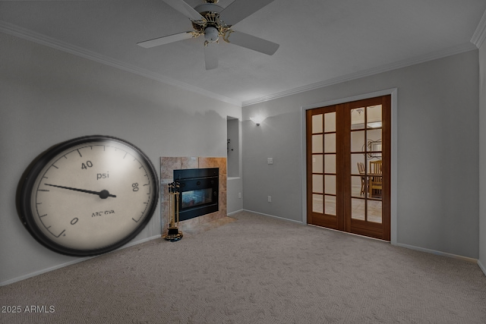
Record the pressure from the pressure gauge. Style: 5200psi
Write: 22.5psi
